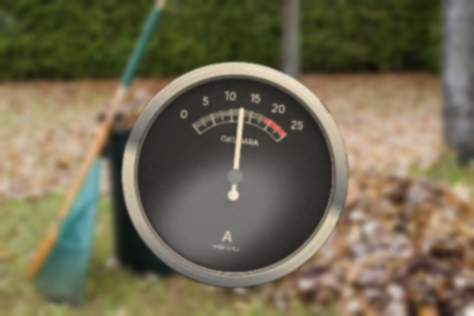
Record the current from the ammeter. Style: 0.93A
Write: 12.5A
